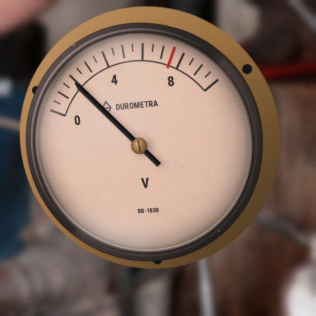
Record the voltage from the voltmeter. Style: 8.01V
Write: 2V
